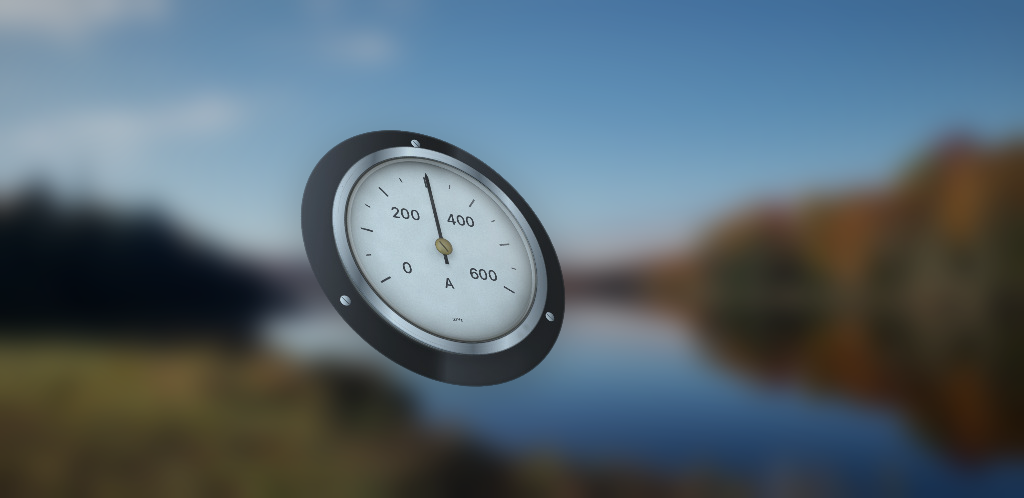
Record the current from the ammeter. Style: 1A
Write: 300A
